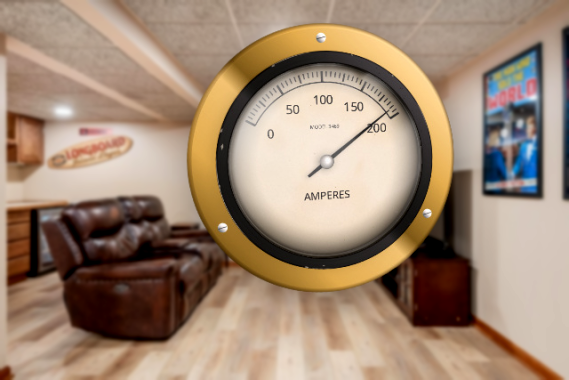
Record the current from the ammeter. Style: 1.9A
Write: 190A
